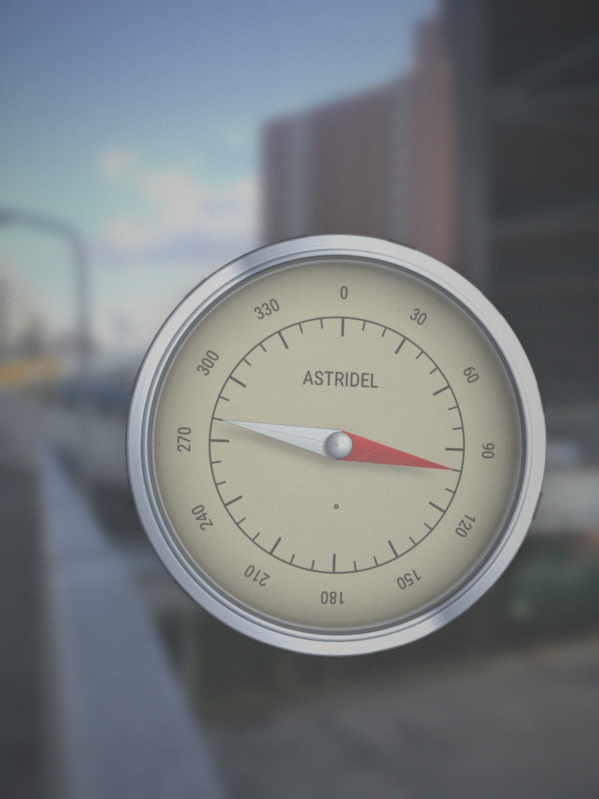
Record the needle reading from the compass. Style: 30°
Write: 100°
